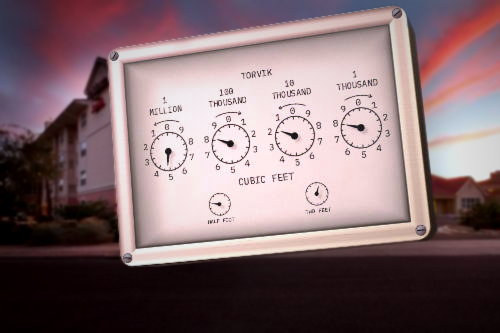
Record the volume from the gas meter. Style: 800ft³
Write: 481800ft³
